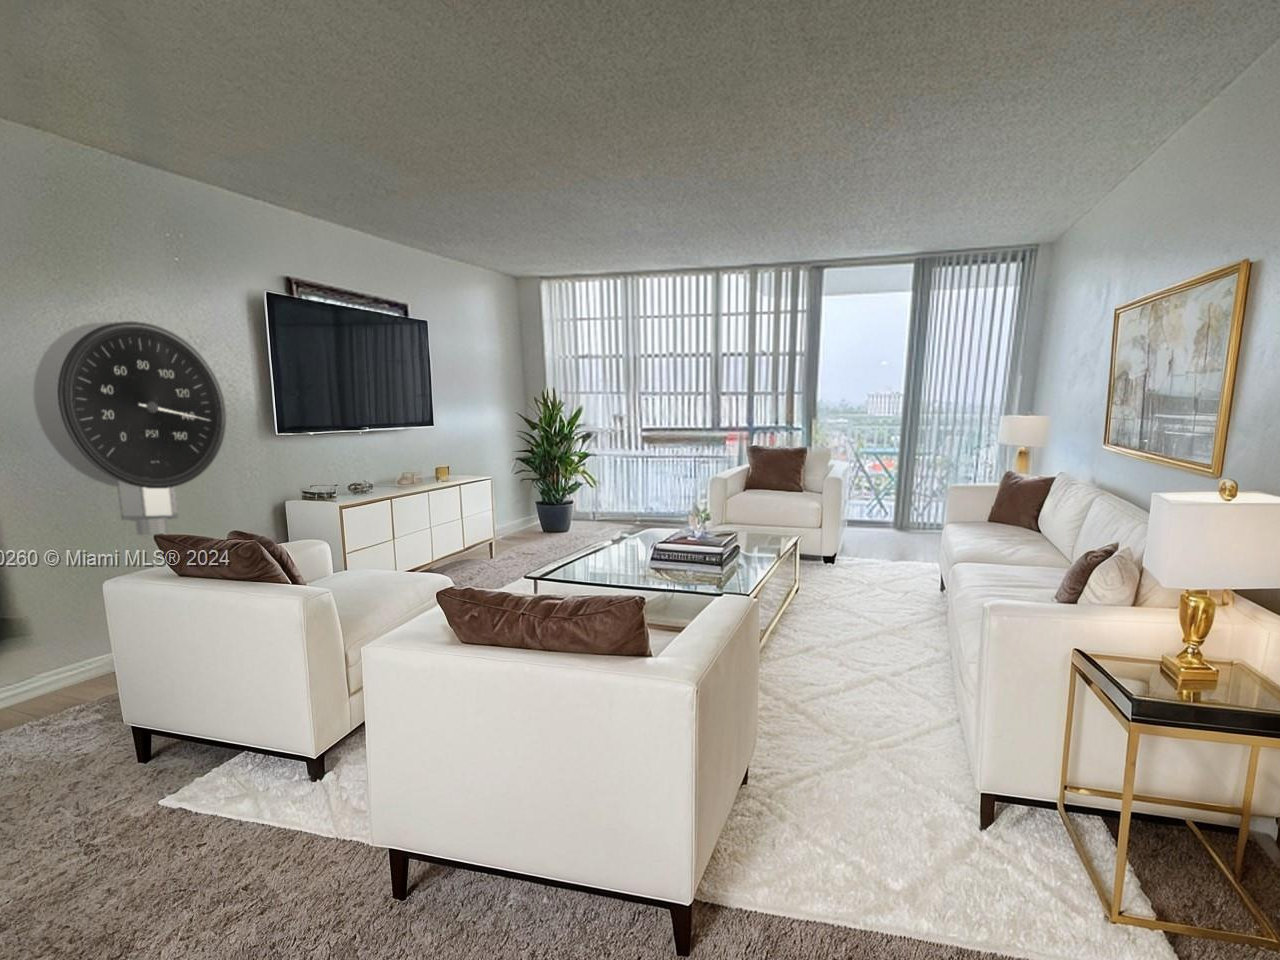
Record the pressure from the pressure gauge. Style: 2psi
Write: 140psi
